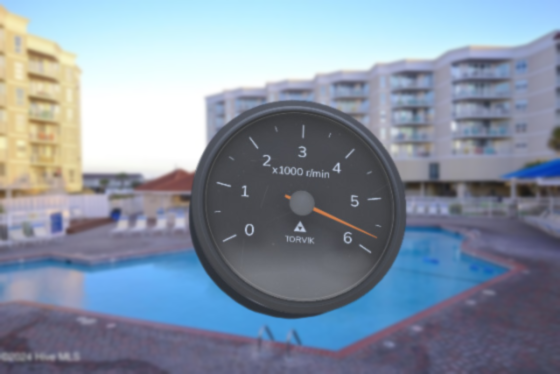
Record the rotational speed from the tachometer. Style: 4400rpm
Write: 5750rpm
